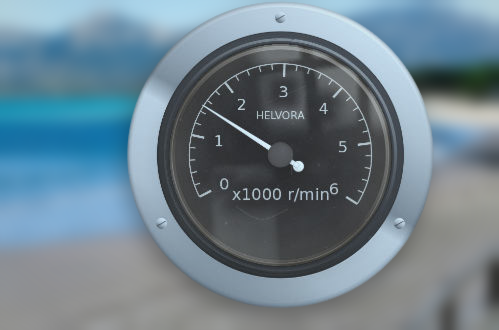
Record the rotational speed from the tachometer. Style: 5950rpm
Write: 1500rpm
